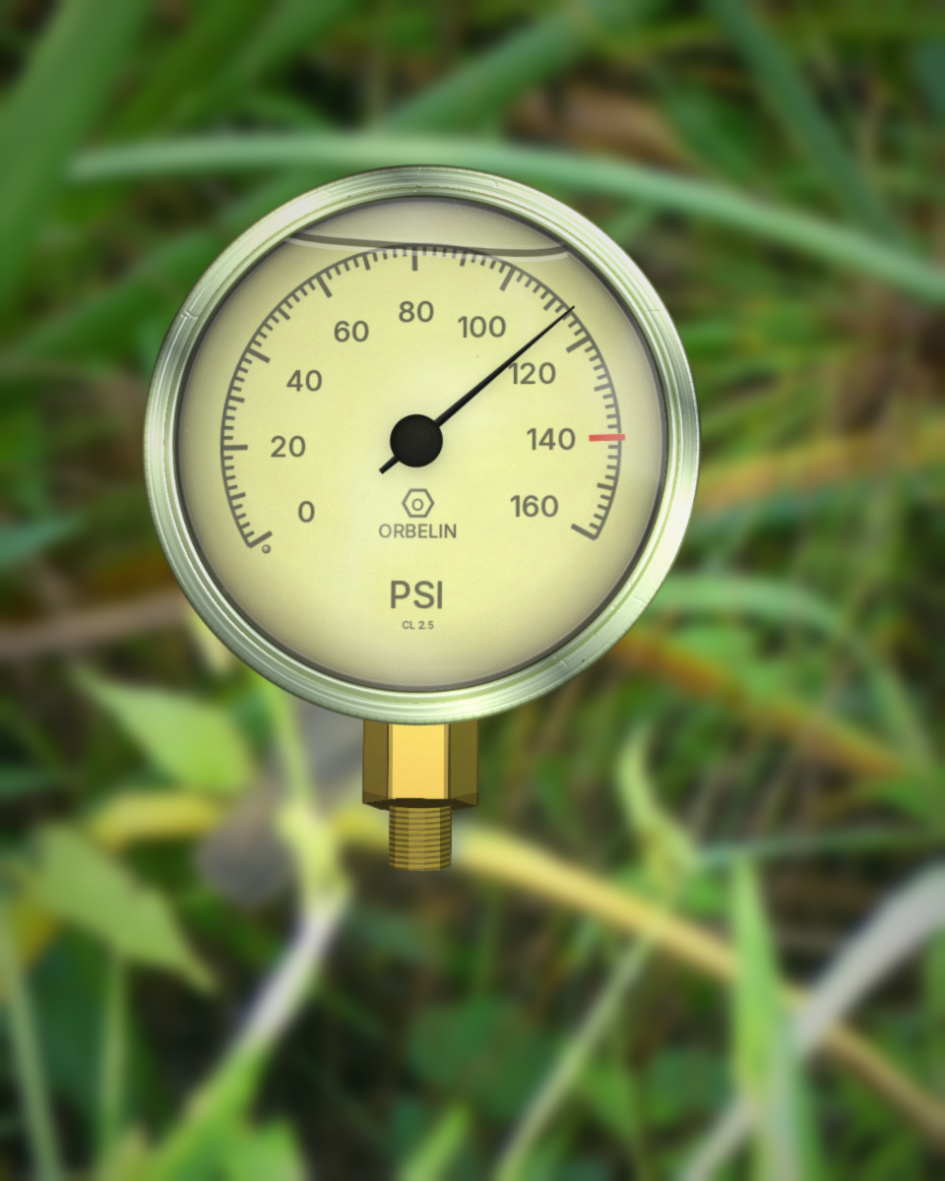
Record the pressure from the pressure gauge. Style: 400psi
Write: 114psi
